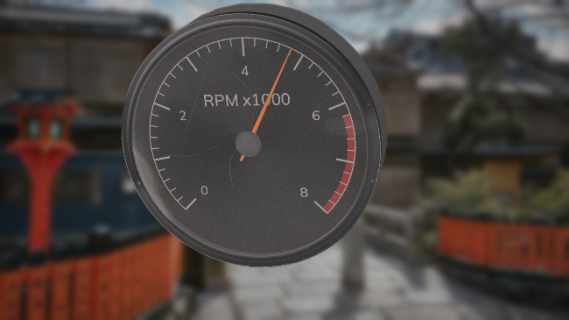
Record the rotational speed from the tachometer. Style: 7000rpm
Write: 4800rpm
